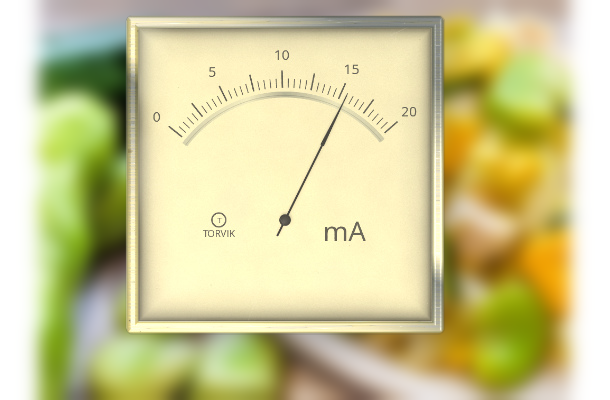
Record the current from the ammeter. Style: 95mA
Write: 15.5mA
